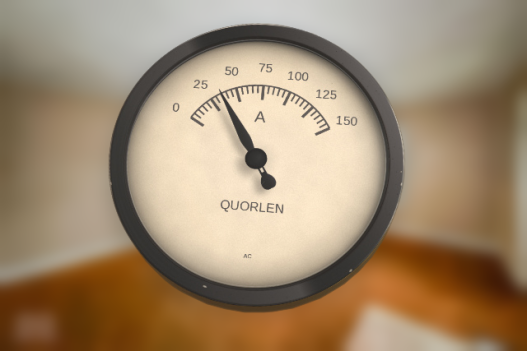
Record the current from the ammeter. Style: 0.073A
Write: 35A
